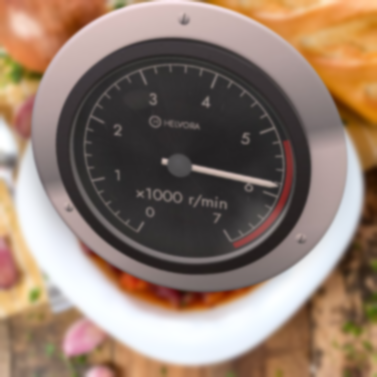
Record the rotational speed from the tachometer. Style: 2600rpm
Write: 5800rpm
